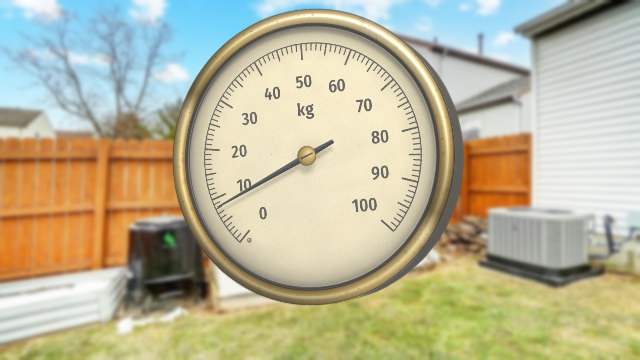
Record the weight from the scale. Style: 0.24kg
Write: 8kg
